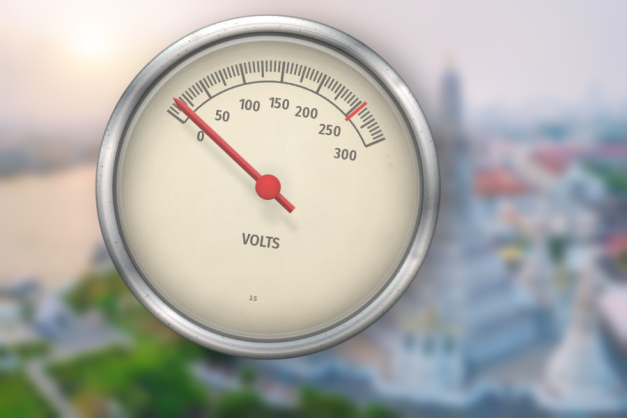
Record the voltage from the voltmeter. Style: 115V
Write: 15V
